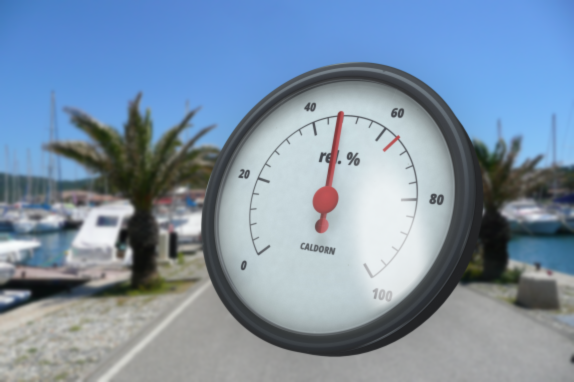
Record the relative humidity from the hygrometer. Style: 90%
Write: 48%
